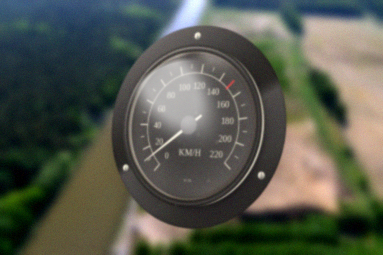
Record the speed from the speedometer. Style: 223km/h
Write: 10km/h
